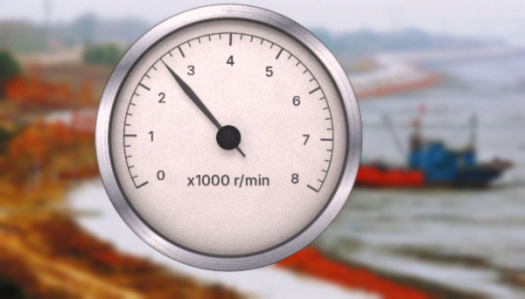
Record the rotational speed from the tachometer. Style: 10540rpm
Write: 2600rpm
